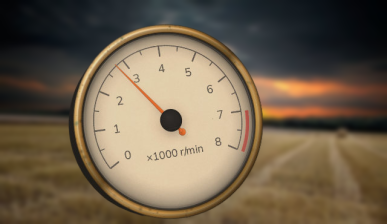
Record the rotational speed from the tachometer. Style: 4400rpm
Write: 2750rpm
